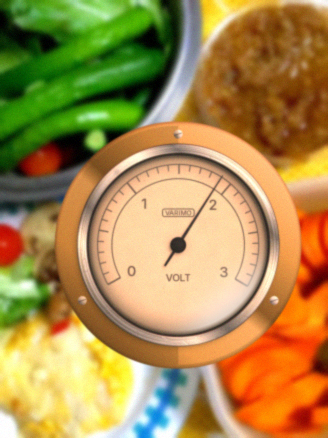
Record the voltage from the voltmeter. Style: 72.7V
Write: 1.9V
